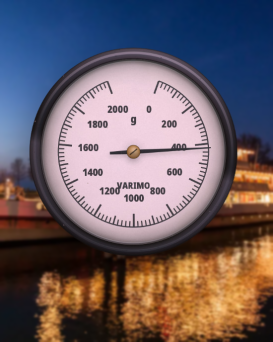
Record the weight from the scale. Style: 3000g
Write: 420g
